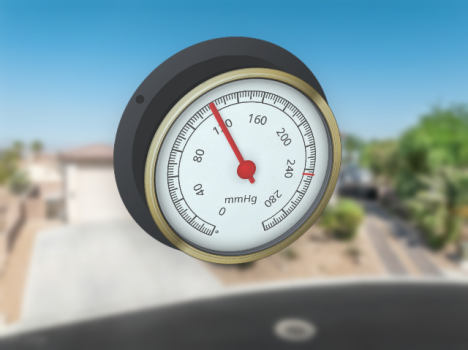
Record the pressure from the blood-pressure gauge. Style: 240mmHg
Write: 120mmHg
